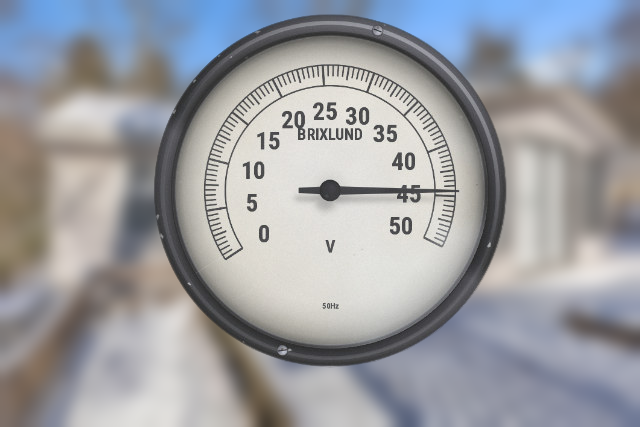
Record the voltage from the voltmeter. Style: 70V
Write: 44.5V
